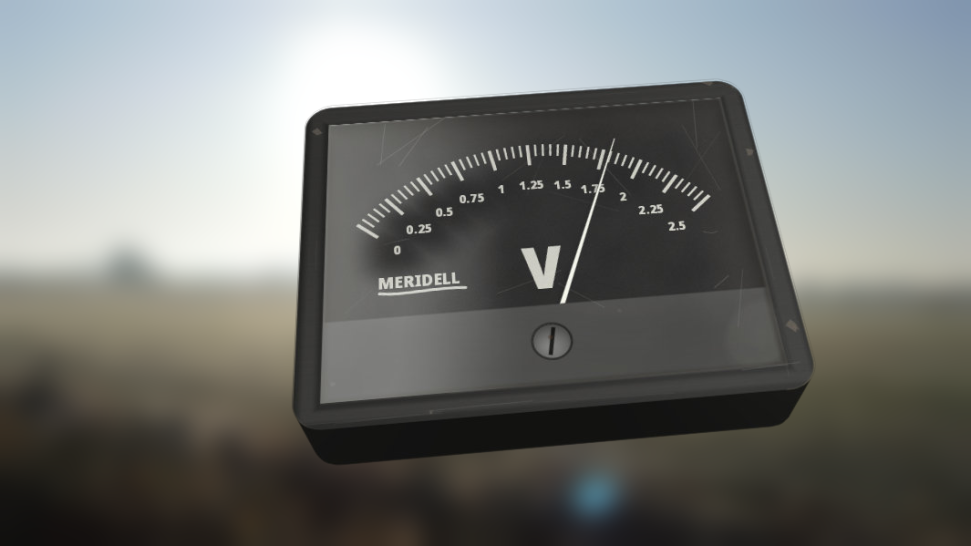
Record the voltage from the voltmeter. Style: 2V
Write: 1.8V
